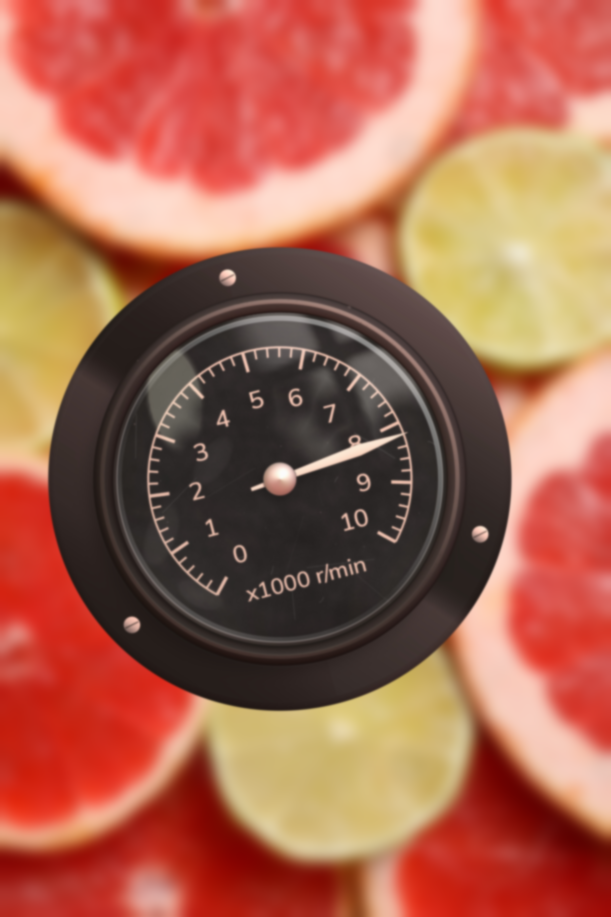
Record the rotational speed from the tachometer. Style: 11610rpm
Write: 8200rpm
